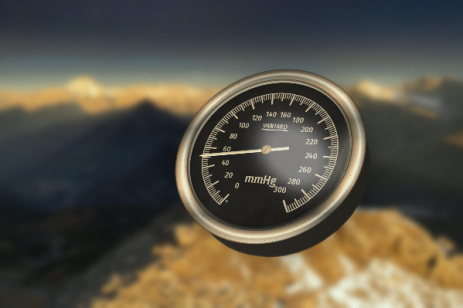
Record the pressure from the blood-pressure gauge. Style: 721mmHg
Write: 50mmHg
